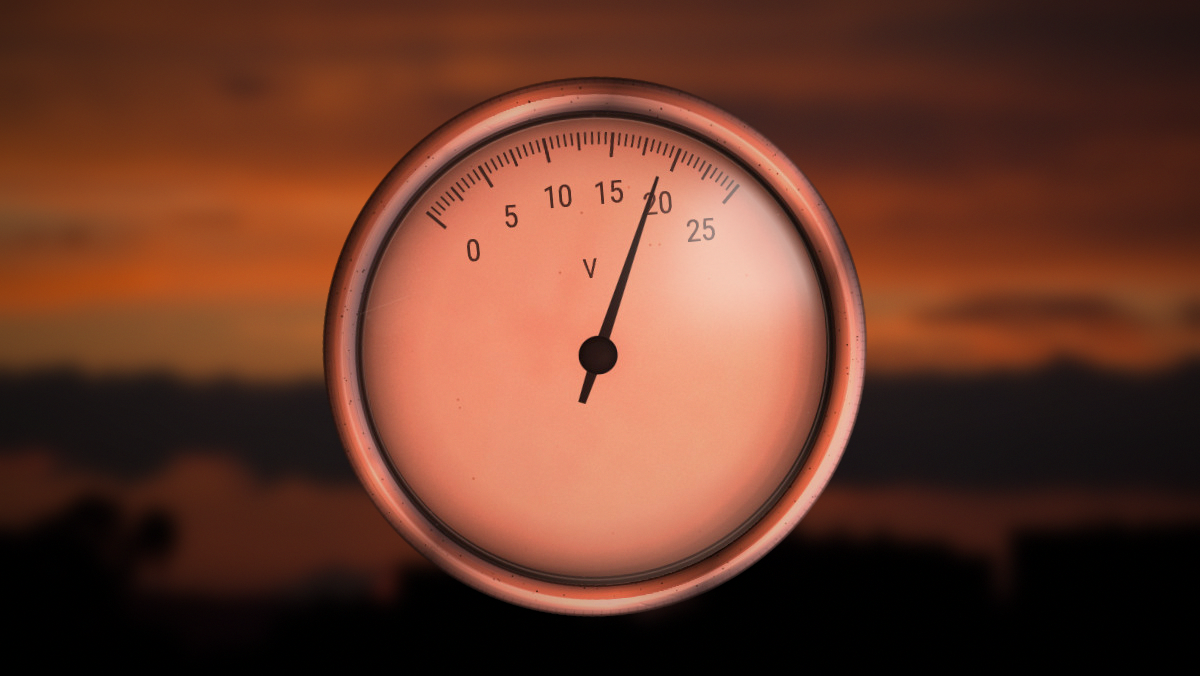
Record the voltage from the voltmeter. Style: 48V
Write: 19V
